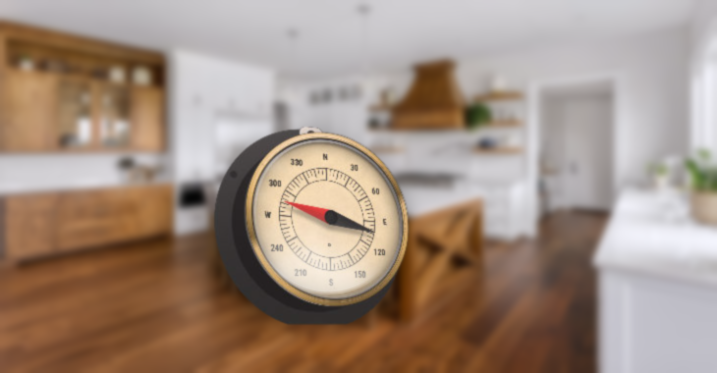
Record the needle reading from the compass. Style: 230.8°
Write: 285°
